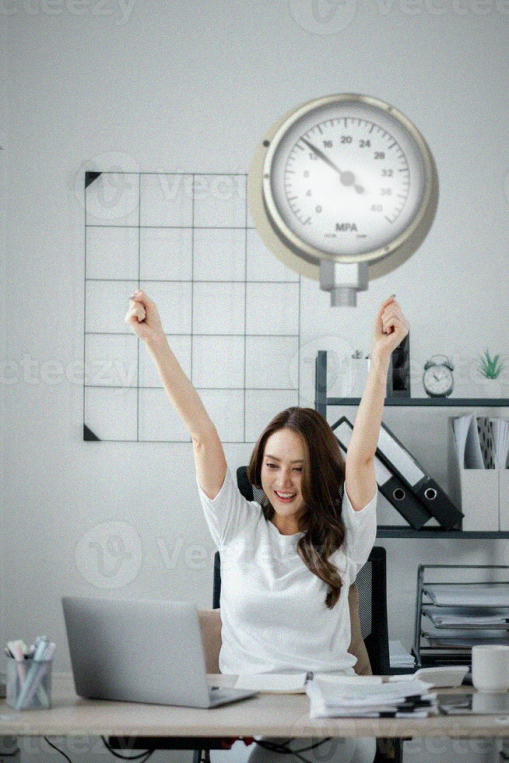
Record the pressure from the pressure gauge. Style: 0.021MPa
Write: 13MPa
